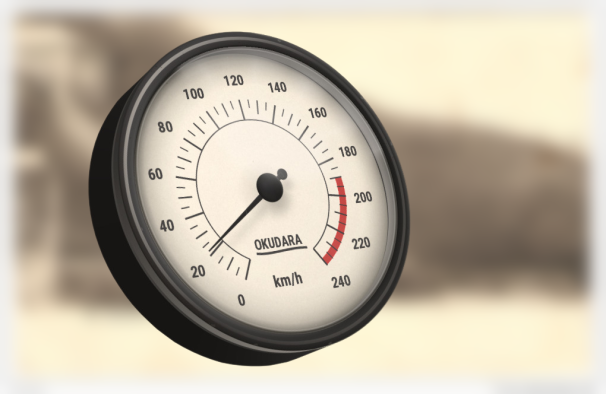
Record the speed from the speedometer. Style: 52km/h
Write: 22.5km/h
